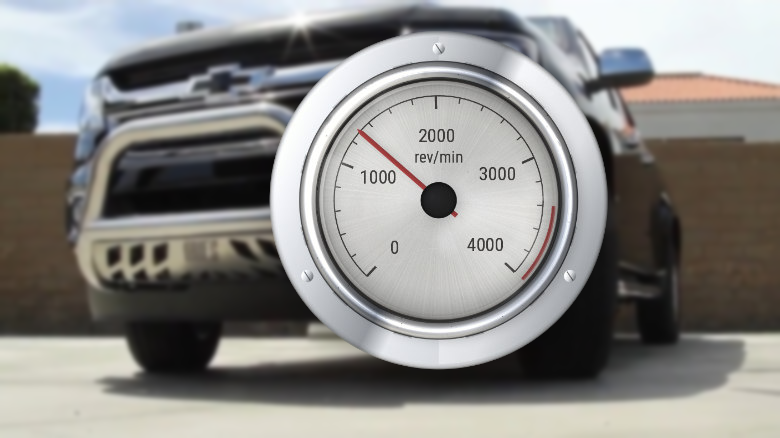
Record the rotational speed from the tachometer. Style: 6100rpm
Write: 1300rpm
